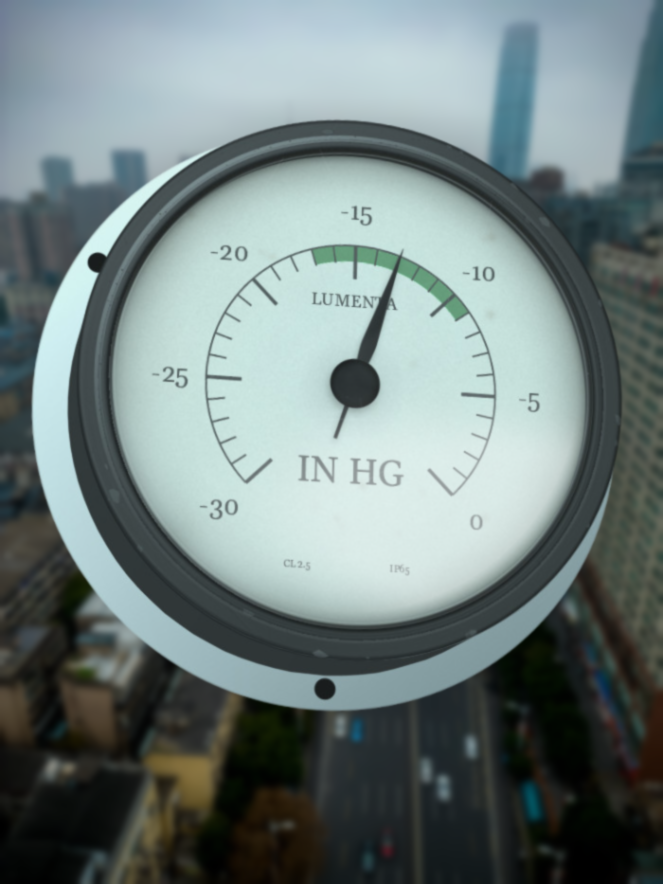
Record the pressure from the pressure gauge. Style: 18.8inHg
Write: -13inHg
